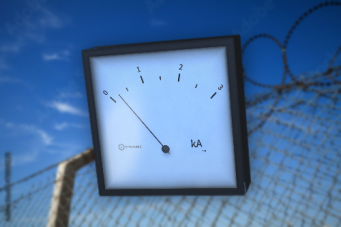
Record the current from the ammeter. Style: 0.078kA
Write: 0.25kA
